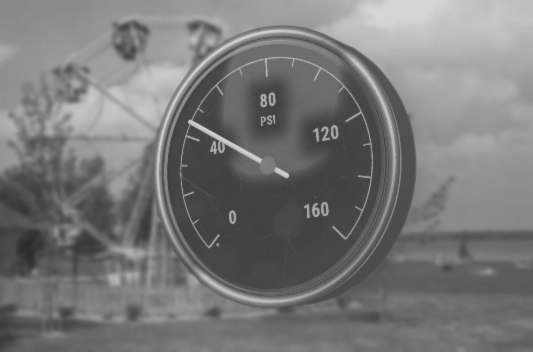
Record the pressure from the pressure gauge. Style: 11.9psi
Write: 45psi
